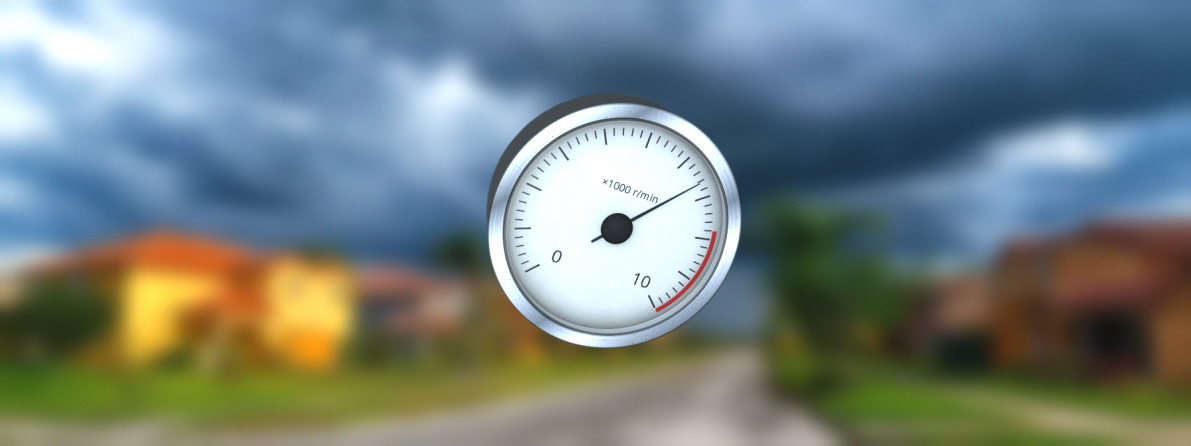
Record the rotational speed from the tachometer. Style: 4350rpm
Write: 6600rpm
